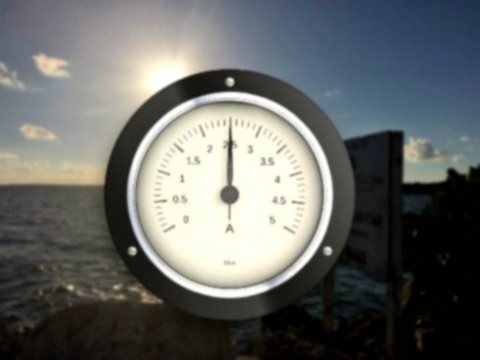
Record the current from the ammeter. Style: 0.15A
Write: 2.5A
